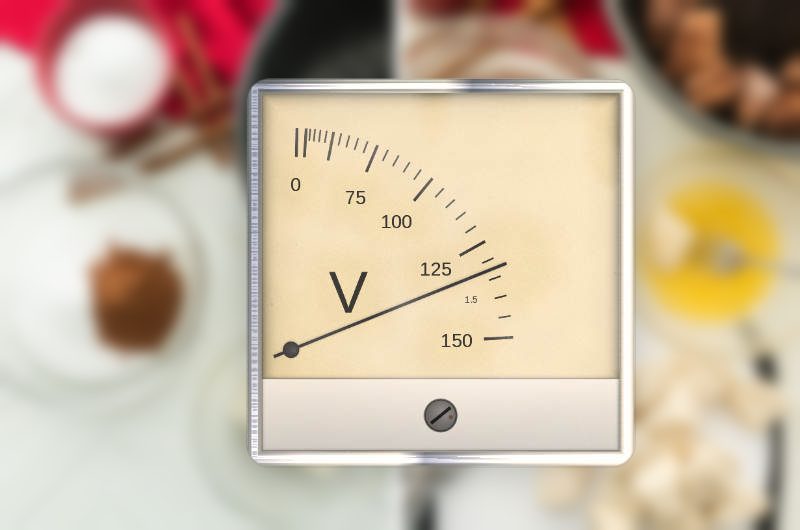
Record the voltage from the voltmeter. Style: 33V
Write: 132.5V
